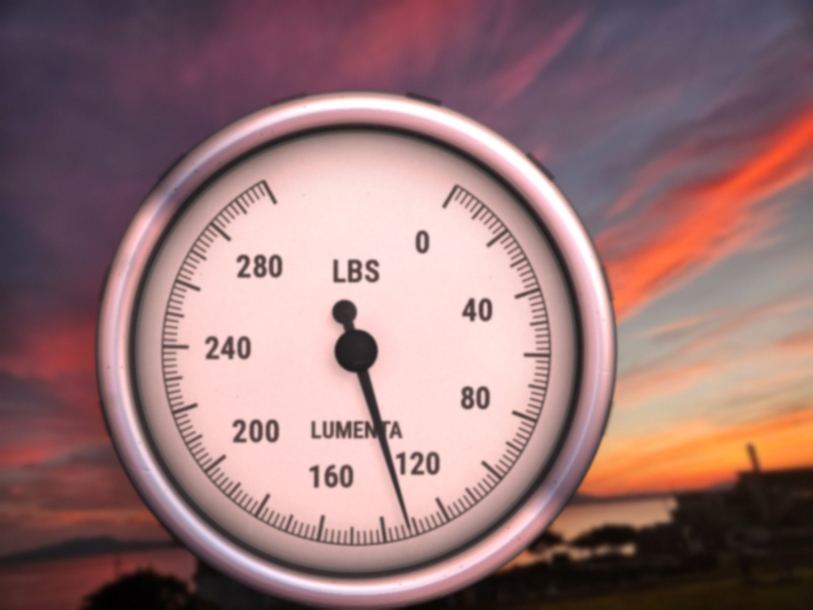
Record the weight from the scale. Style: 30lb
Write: 132lb
